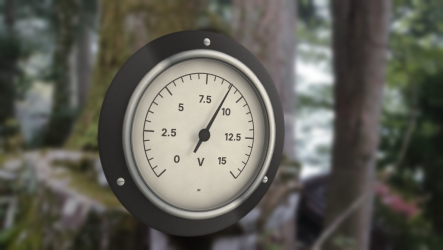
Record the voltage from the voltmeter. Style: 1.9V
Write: 9V
